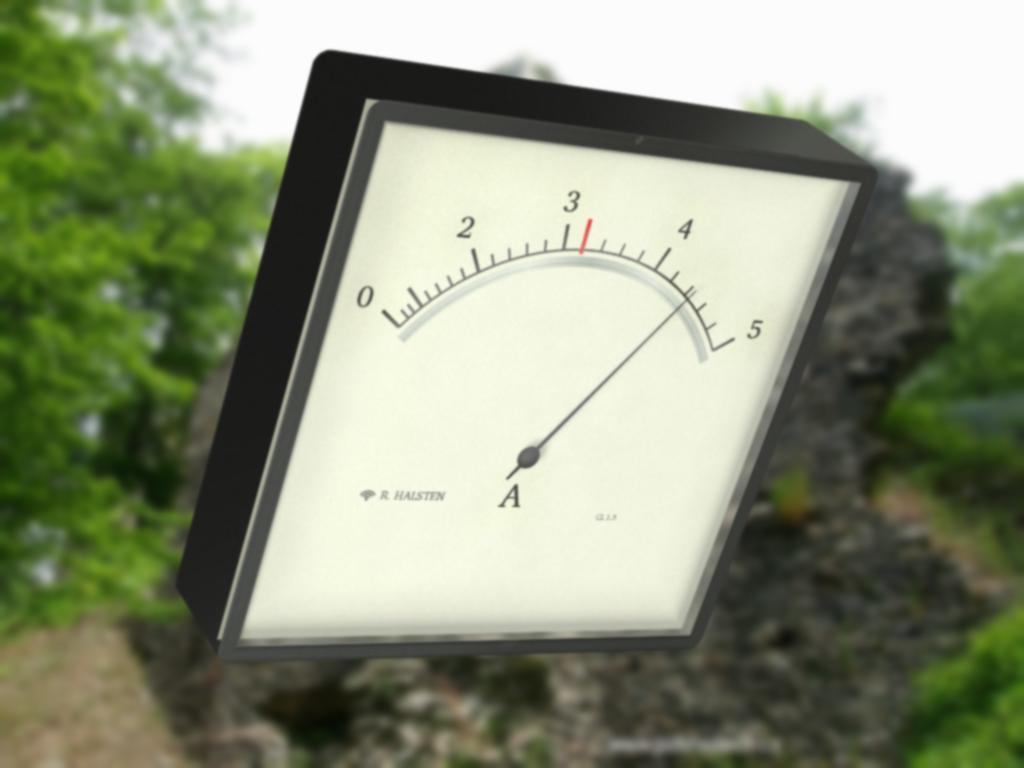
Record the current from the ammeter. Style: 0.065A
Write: 4.4A
